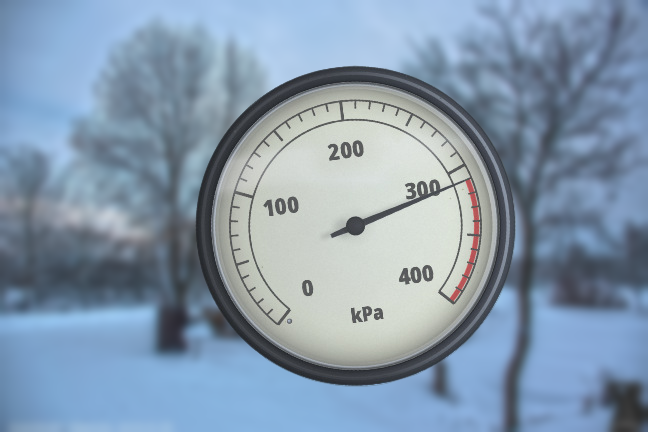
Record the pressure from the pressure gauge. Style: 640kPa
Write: 310kPa
